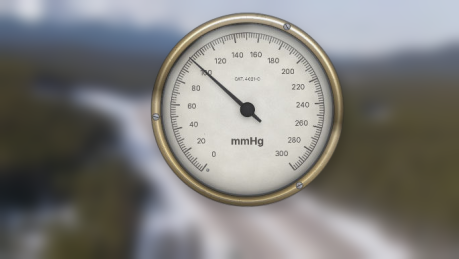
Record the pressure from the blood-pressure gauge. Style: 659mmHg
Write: 100mmHg
